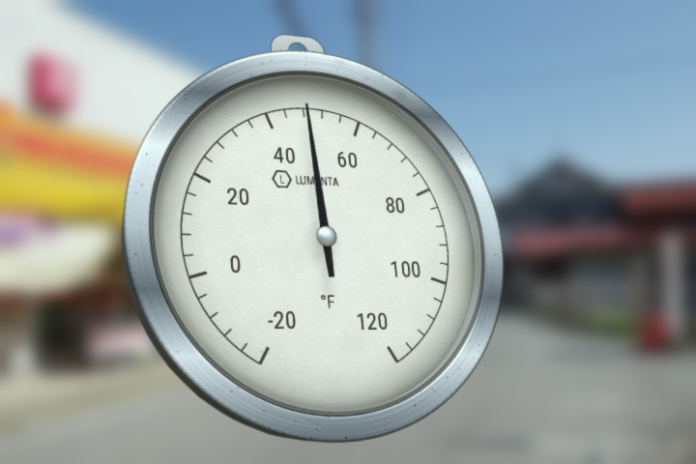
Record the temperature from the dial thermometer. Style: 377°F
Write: 48°F
